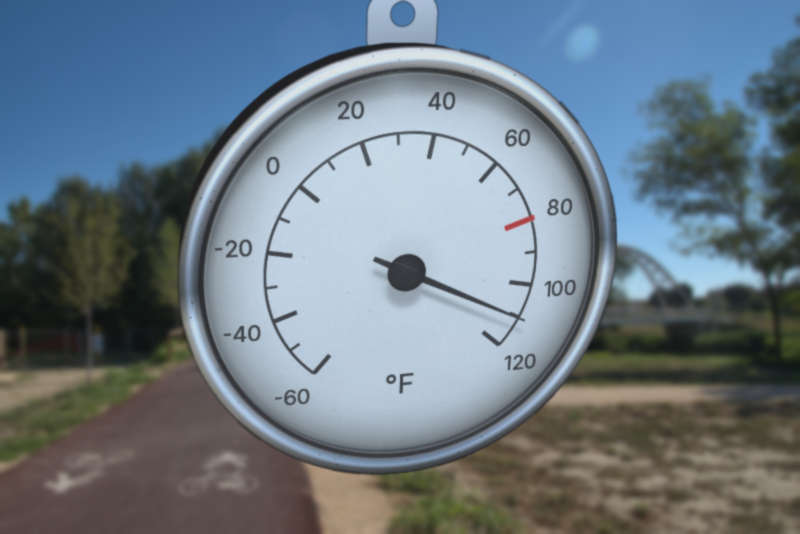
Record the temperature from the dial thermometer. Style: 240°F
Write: 110°F
